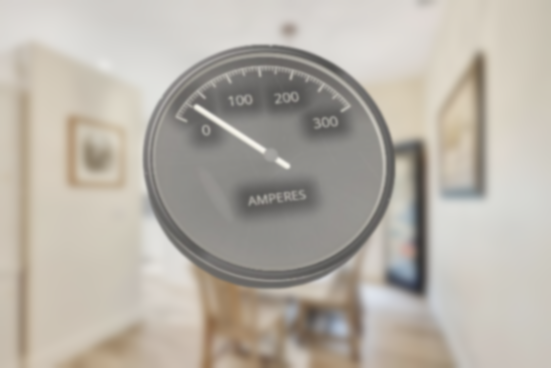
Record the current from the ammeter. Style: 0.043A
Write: 25A
